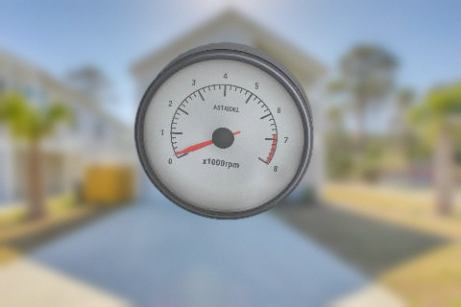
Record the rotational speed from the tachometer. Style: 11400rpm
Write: 200rpm
